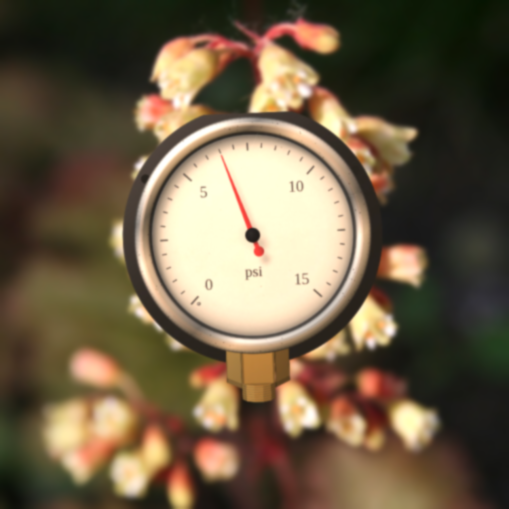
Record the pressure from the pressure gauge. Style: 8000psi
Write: 6.5psi
